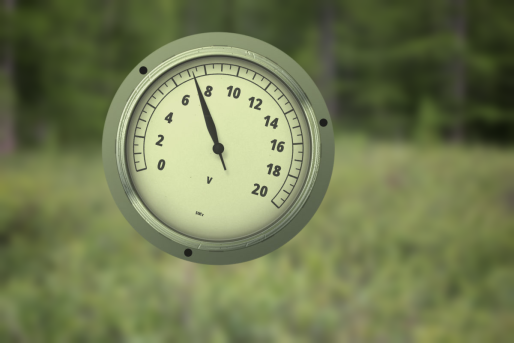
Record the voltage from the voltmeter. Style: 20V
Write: 7.25V
